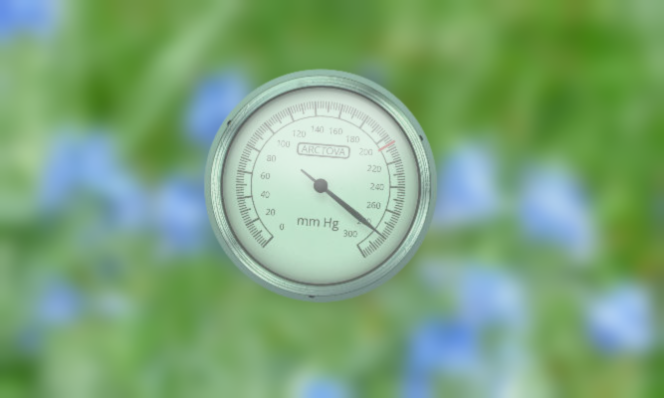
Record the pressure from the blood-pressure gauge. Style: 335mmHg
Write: 280mmHg
